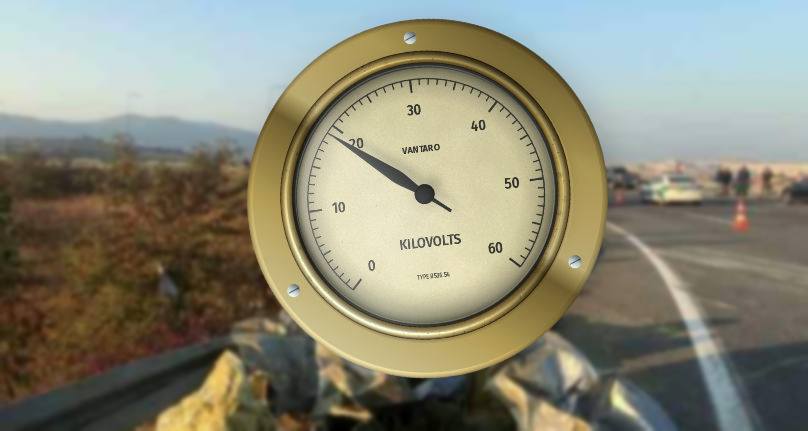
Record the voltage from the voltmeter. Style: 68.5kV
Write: 19kV
